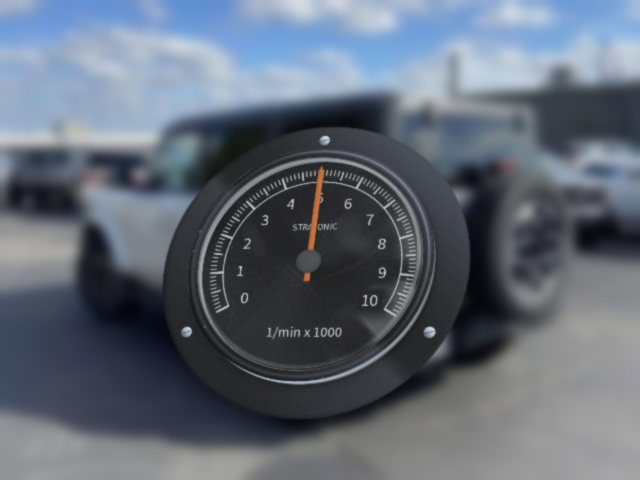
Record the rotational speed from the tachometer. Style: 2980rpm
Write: 5000rpm
